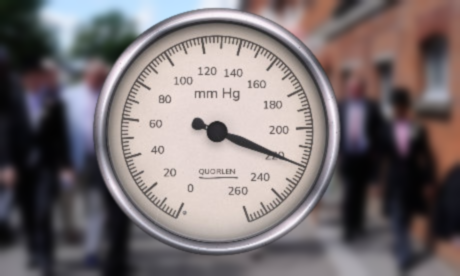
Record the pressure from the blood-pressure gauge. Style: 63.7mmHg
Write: 220mmHg
